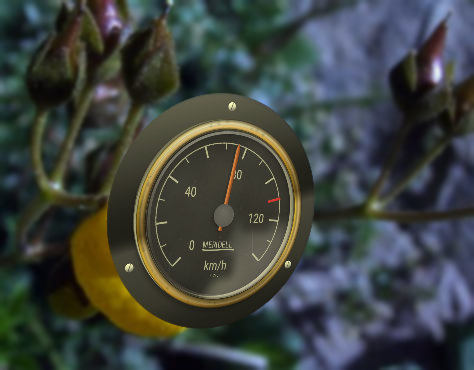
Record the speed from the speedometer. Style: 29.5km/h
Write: 75km/h
